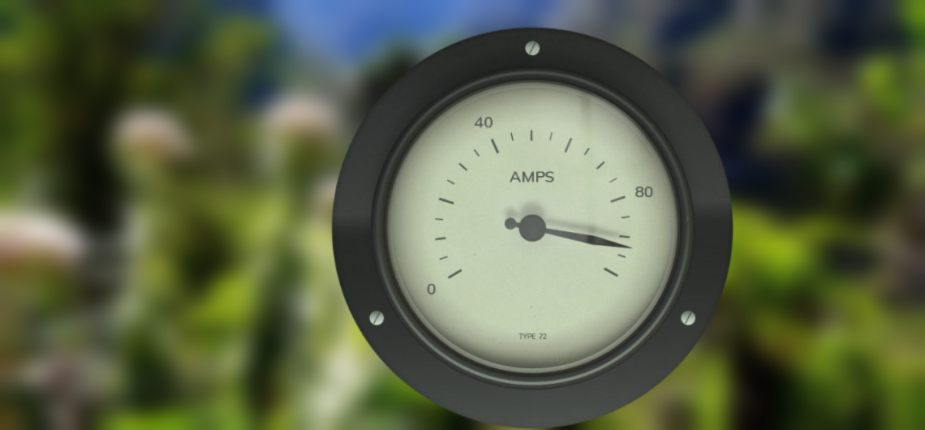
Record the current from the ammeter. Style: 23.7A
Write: 92.5A
